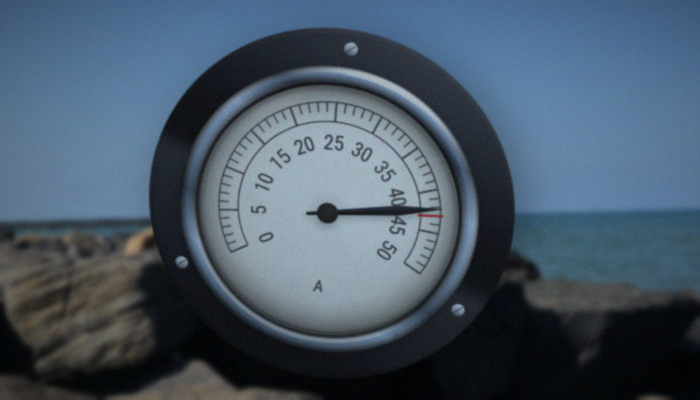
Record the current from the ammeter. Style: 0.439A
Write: 42A
